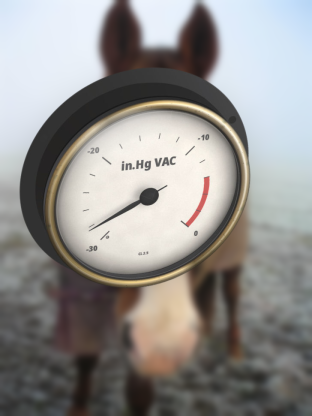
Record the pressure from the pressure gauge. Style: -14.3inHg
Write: -28inHg
